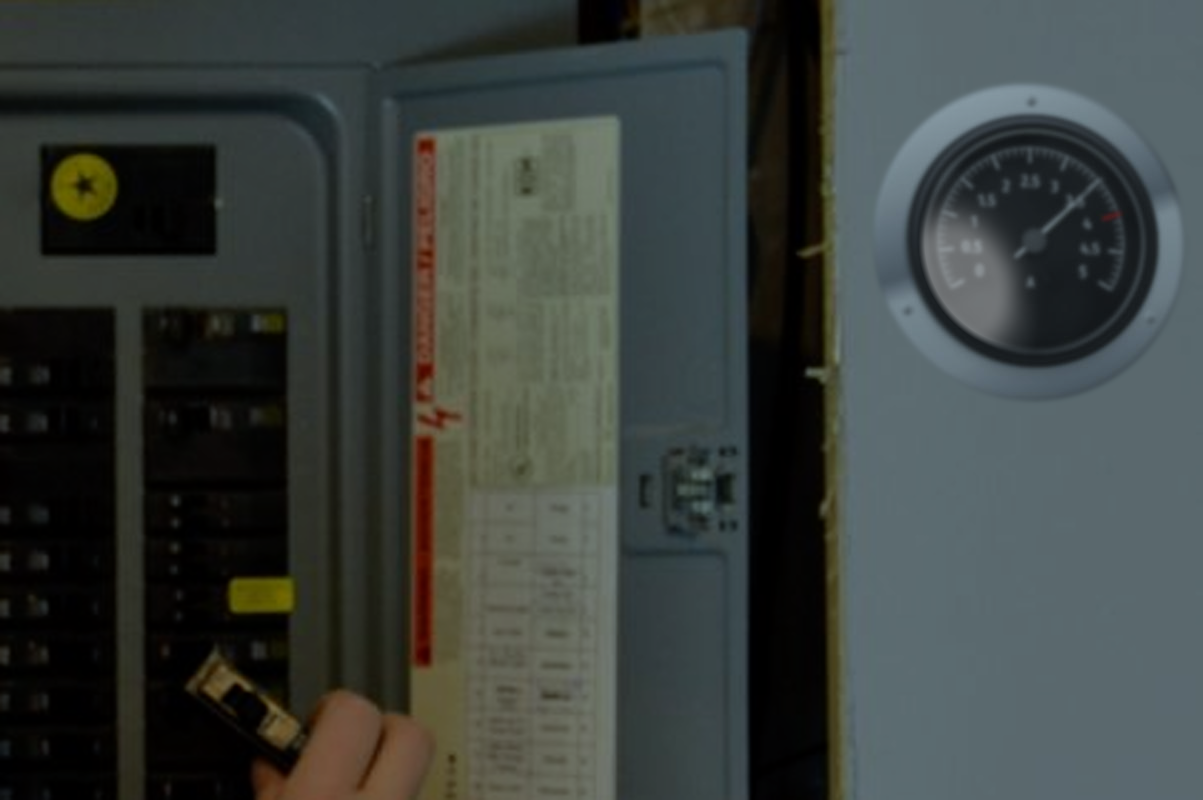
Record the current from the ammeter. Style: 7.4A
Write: 3.5A
